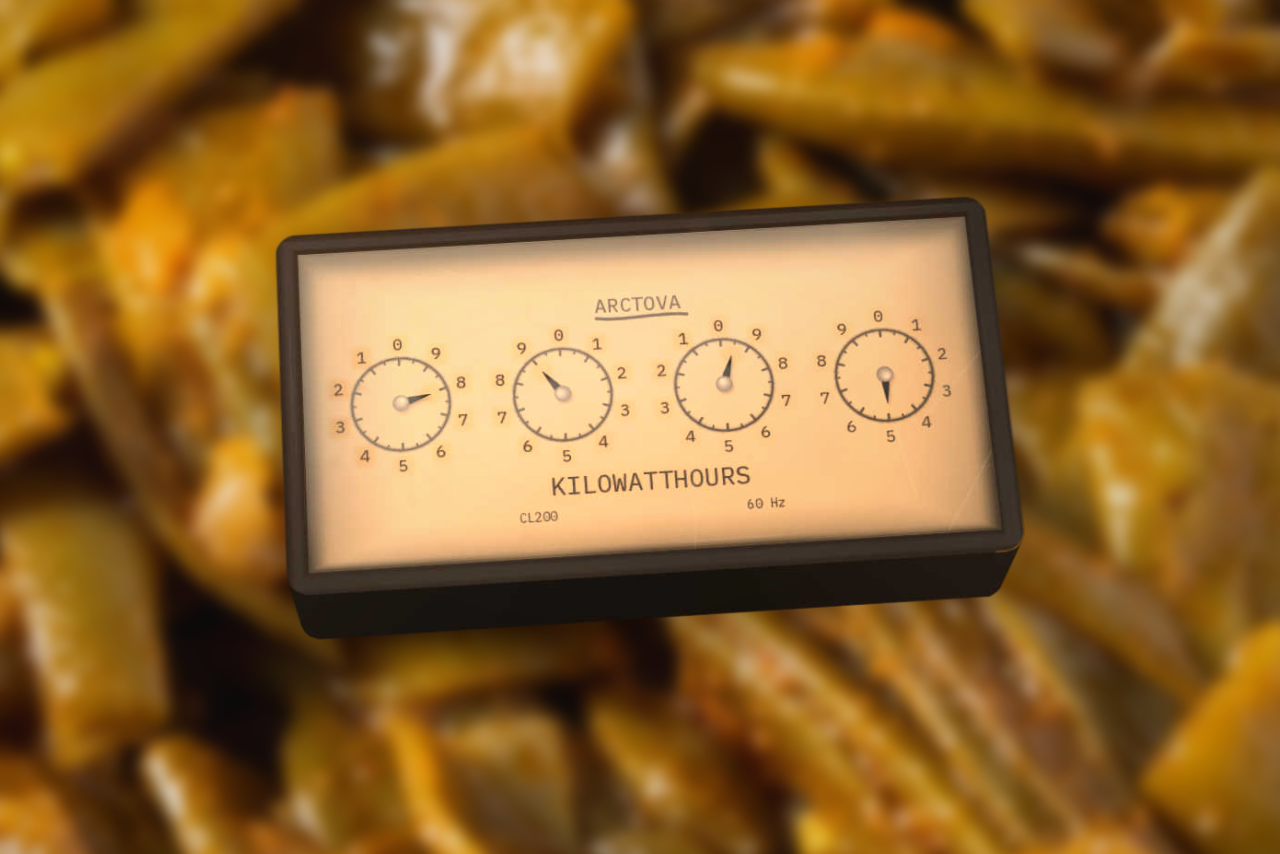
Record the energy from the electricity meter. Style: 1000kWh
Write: 7895kWh
